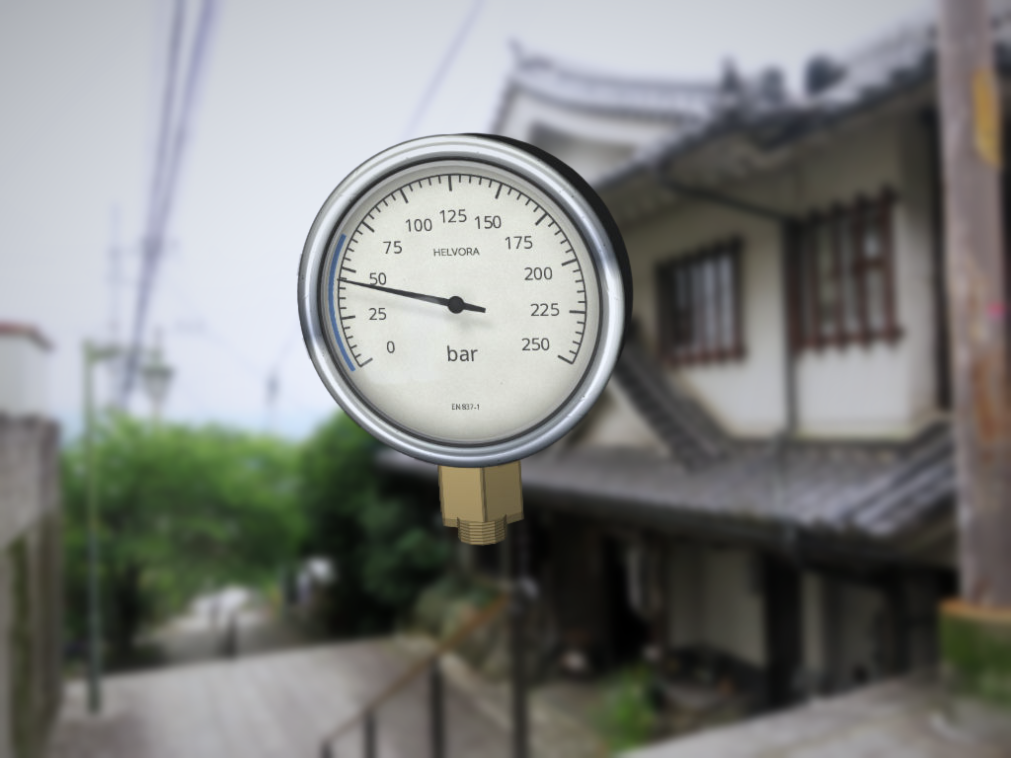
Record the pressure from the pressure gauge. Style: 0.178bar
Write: 45bar
